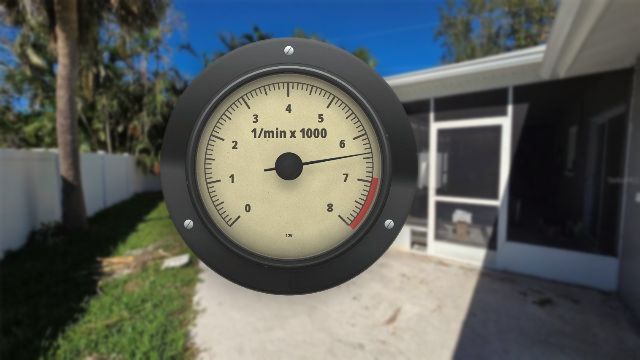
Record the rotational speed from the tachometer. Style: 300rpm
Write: 6400rpm
